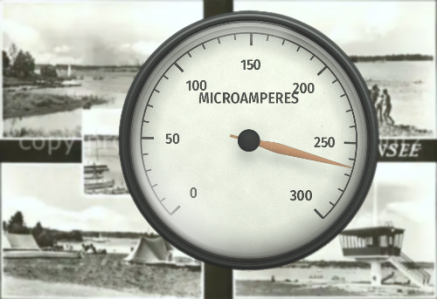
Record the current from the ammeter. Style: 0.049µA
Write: 265µA
